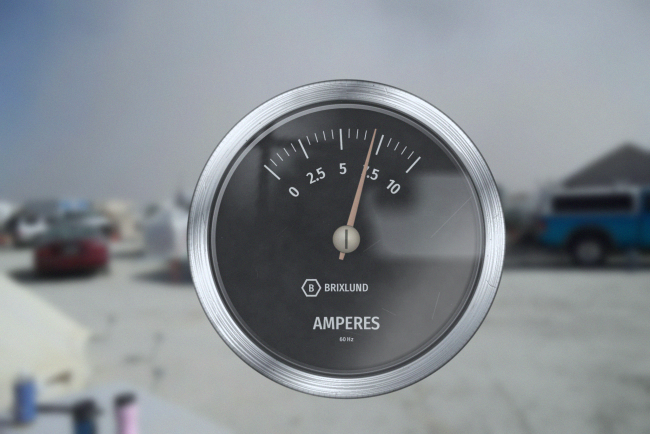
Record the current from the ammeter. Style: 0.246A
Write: 7A
